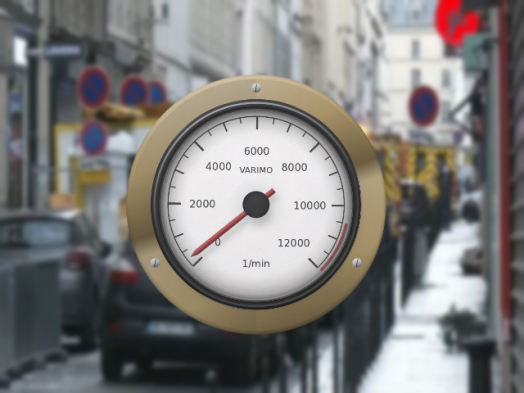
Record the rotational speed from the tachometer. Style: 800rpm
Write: 250rpm
